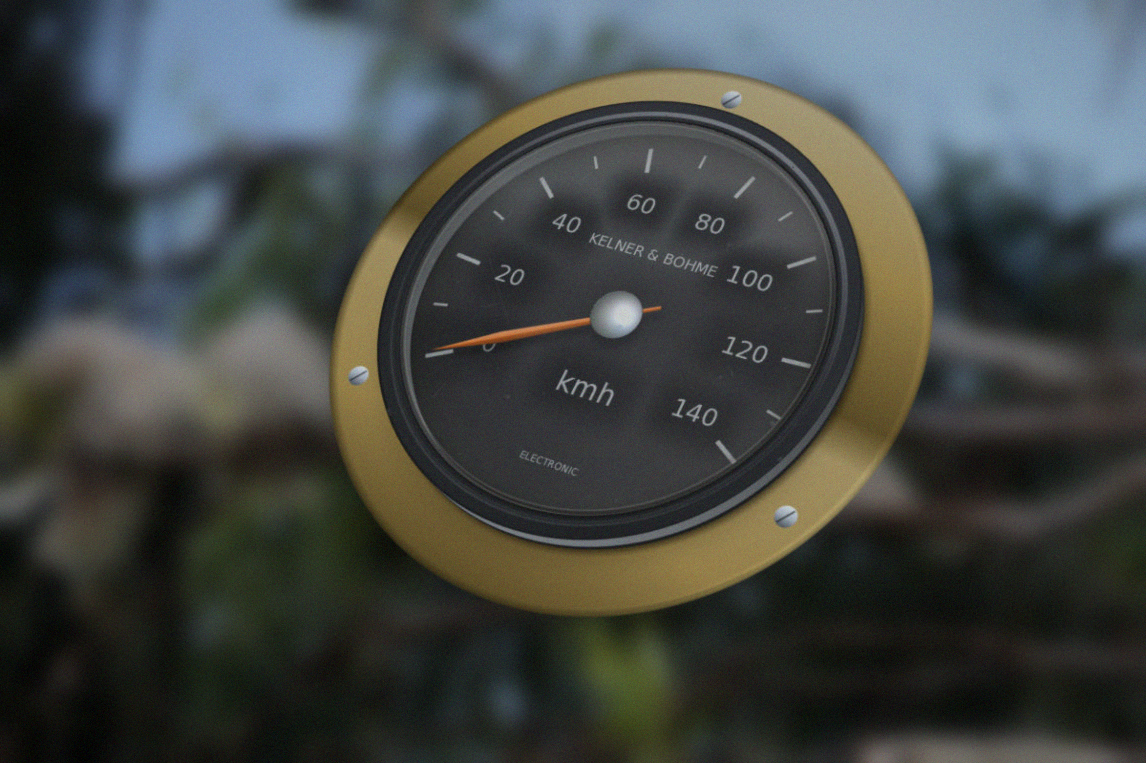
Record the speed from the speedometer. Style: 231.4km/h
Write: 0km/h
